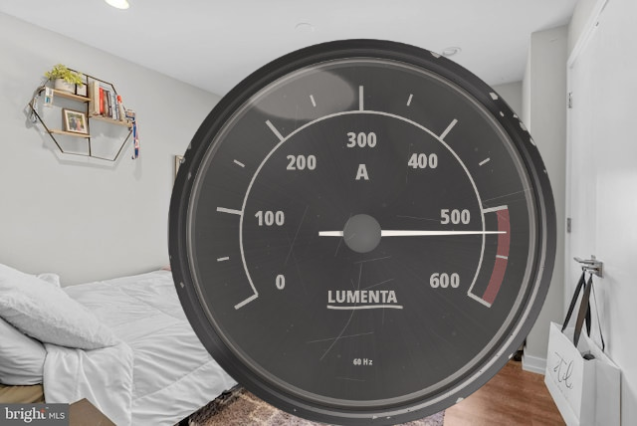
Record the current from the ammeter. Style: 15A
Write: 525A
